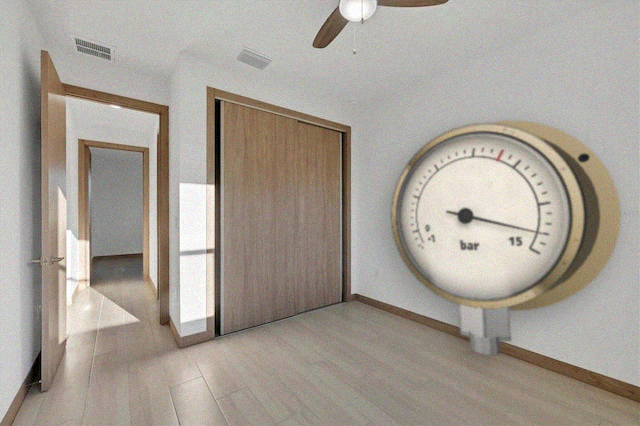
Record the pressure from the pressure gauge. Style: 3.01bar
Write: 14bar
